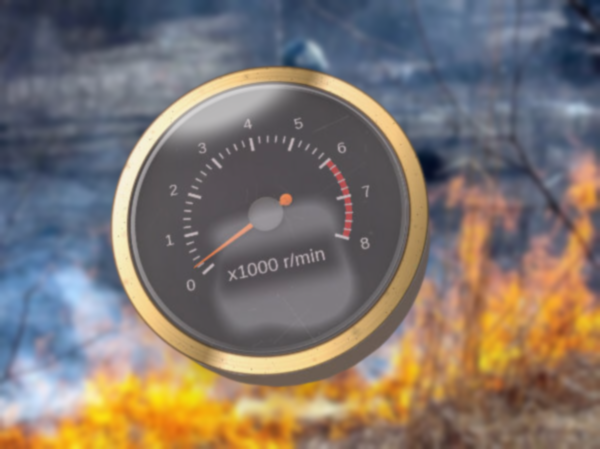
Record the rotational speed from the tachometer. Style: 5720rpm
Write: 200rpm
